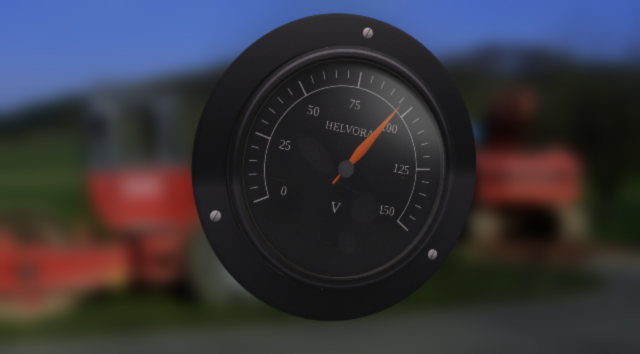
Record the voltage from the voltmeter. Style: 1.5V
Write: 95V
